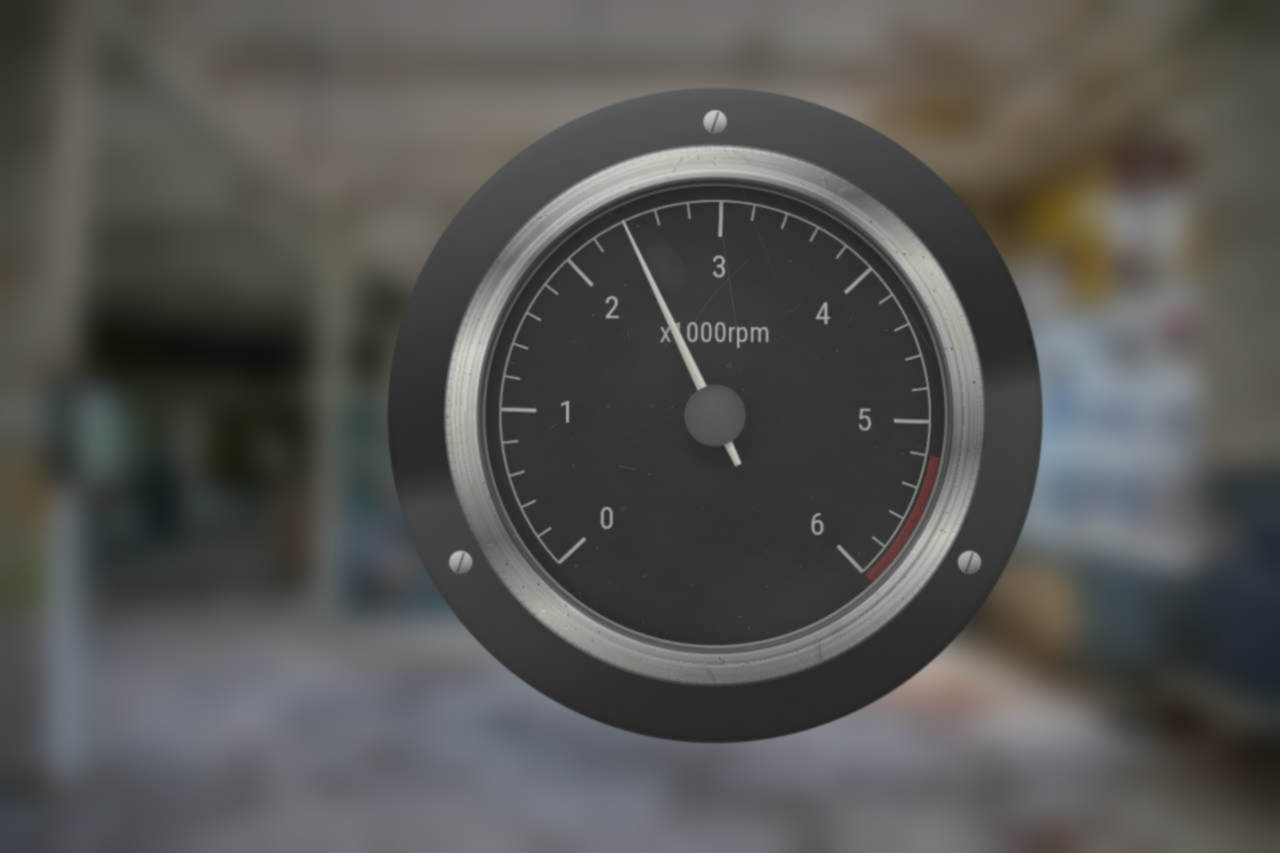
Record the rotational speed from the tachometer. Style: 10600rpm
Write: 2400rpm
